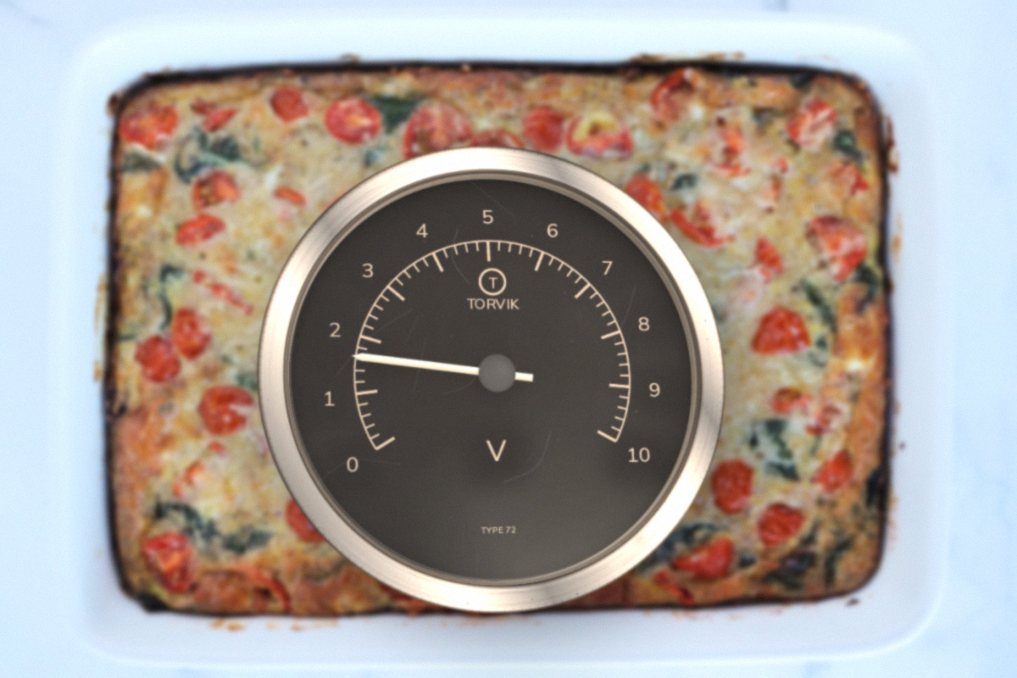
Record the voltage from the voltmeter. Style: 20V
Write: 1.6V
